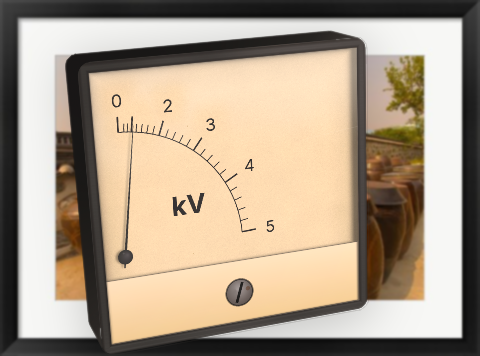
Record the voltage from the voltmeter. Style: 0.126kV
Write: 1kV
